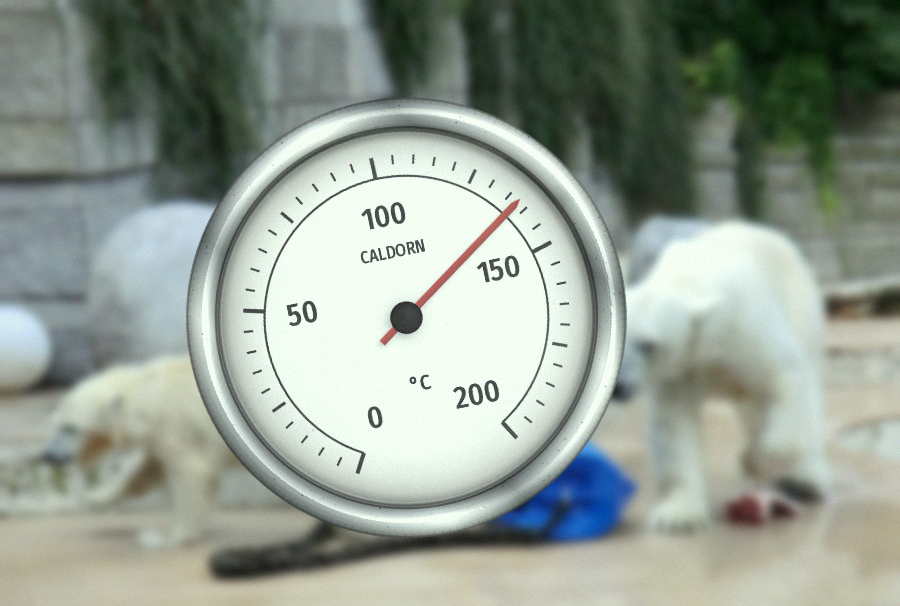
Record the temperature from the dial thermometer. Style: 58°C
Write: 137.5°C
